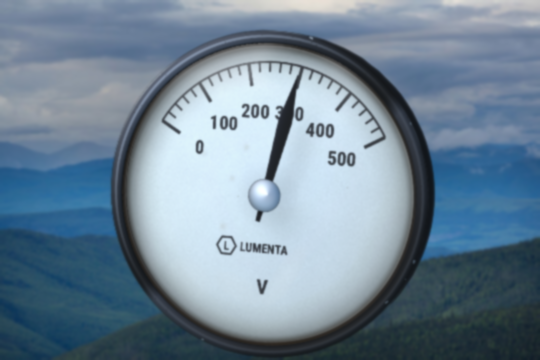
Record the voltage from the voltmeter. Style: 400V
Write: 300V
